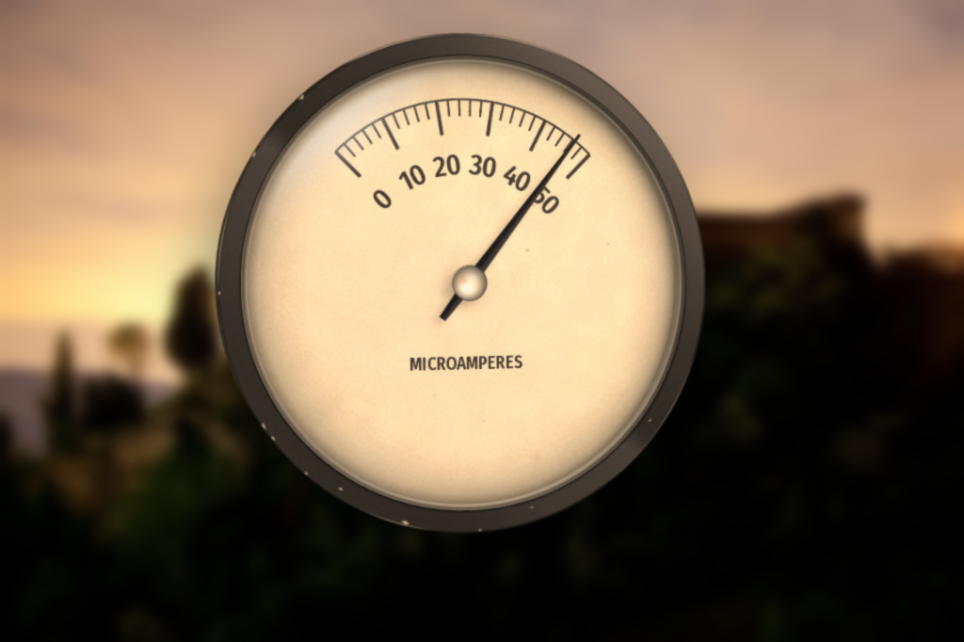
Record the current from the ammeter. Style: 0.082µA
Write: 46µA
